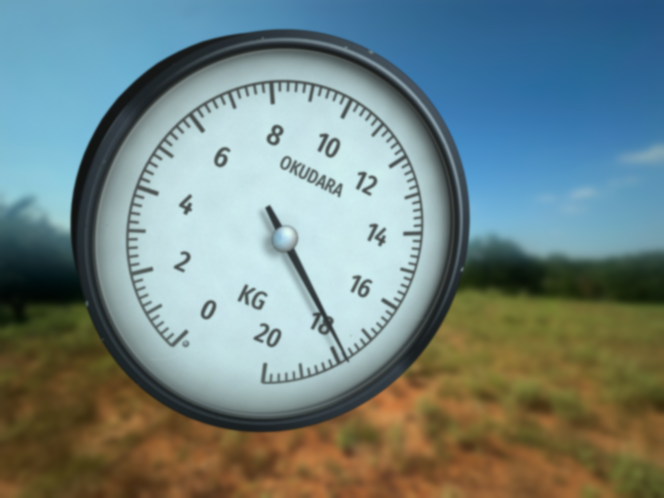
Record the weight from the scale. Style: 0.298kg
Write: 17.8kg
